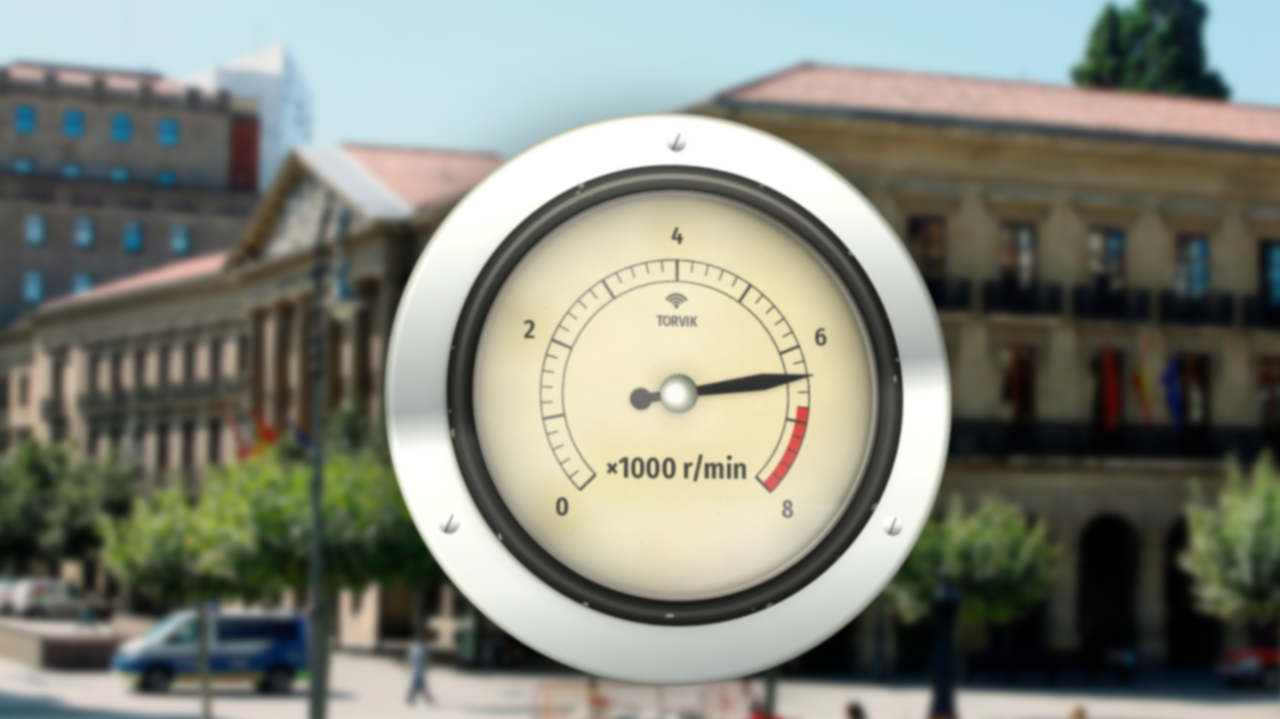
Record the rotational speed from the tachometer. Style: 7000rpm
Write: 6400rpm
